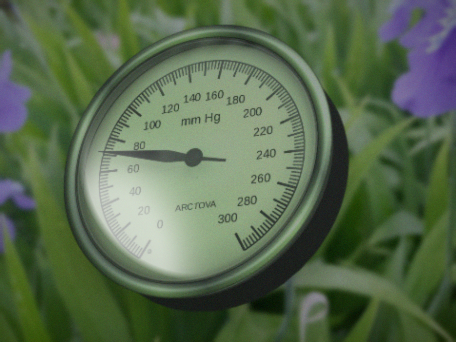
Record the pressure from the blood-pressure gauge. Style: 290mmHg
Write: 70mmHg
